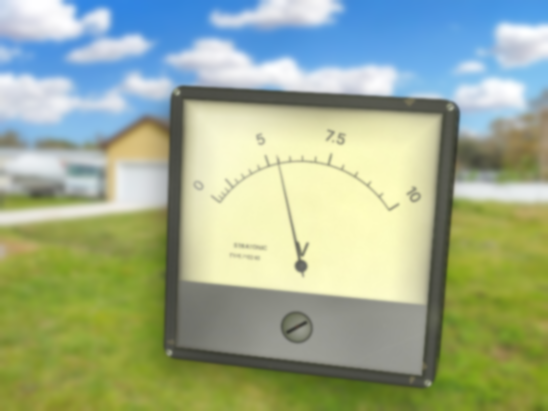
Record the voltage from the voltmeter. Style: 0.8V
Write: 5.5V
